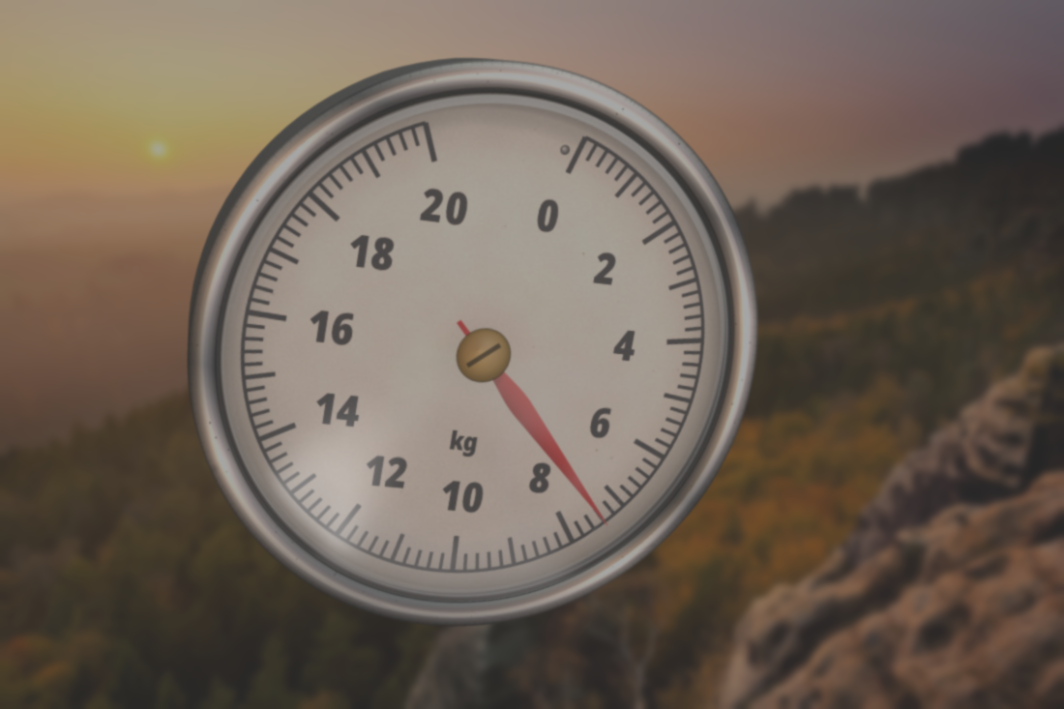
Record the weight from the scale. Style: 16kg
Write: 7.4kg
